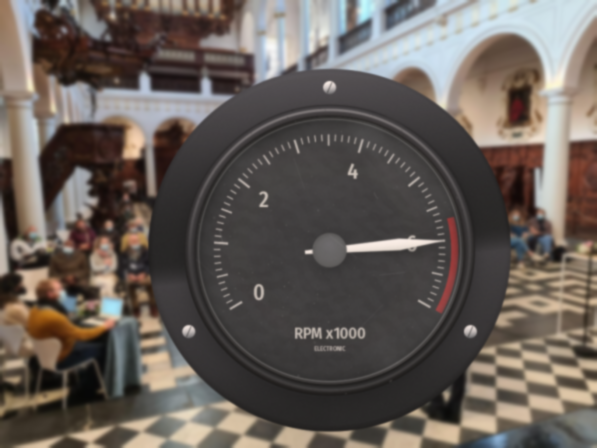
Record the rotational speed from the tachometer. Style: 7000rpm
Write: 6000rpm
